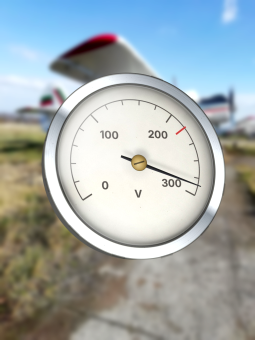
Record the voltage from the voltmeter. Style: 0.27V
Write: 290V
